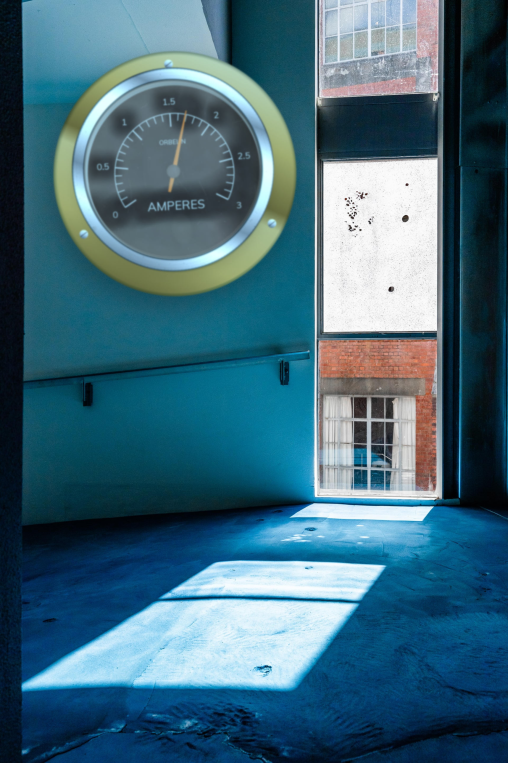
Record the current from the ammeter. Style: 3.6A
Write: 1.7A
